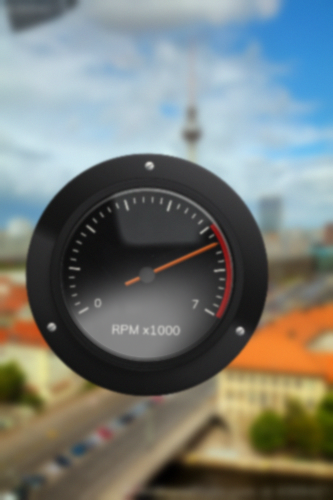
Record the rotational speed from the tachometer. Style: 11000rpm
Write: 5400rpm
